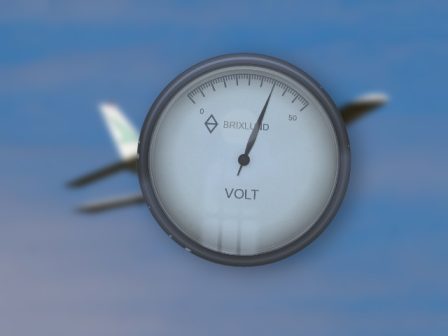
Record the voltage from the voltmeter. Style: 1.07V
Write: 35V
